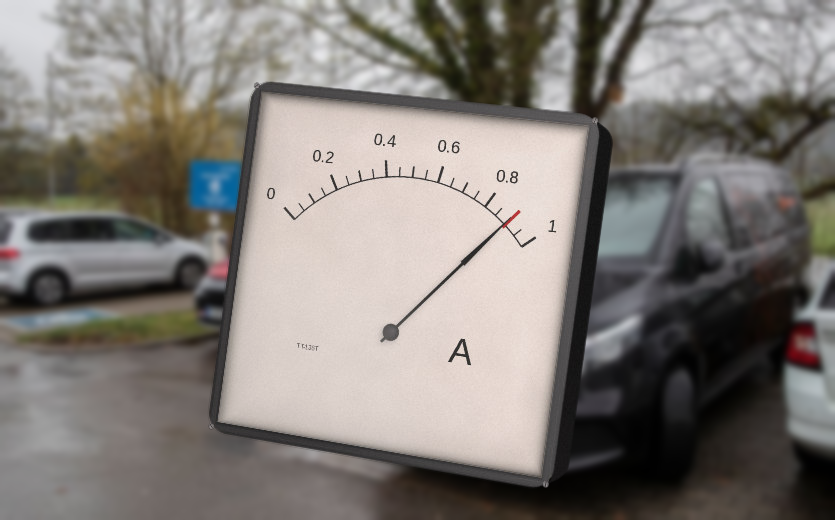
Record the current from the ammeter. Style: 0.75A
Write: 0.9A
